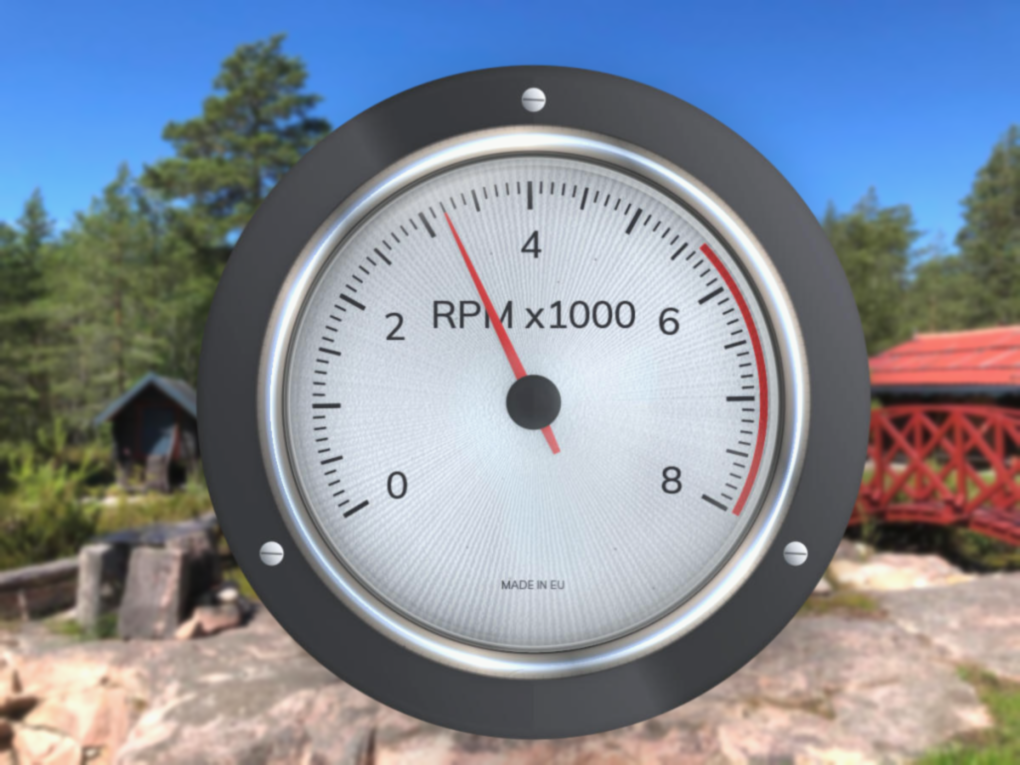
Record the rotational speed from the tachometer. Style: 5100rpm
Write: 3200rpm
